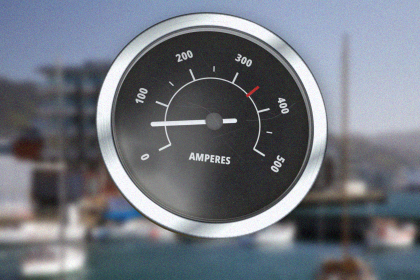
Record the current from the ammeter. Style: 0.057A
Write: 50A
